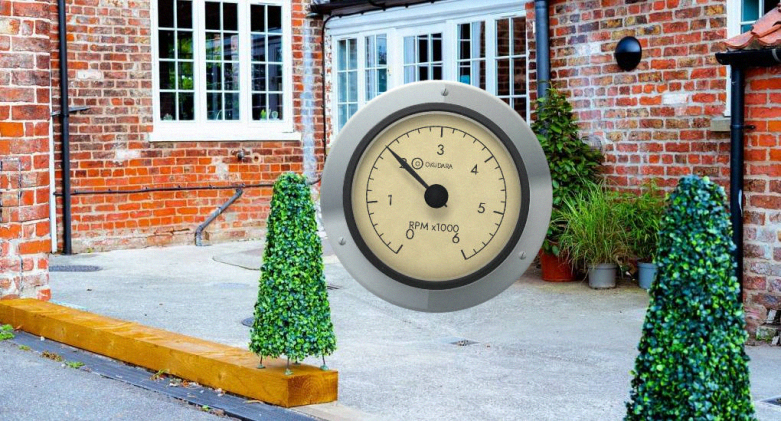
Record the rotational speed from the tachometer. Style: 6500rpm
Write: 2000rpm
